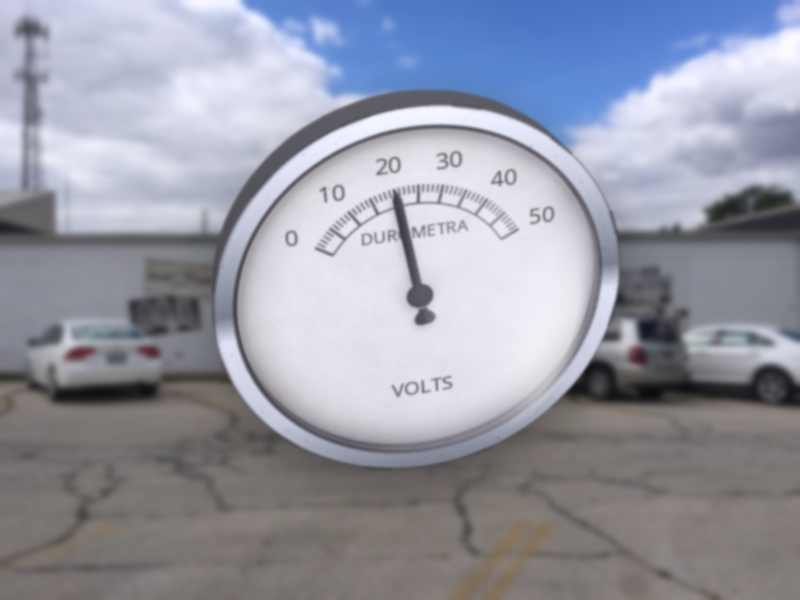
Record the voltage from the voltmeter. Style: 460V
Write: 20V
